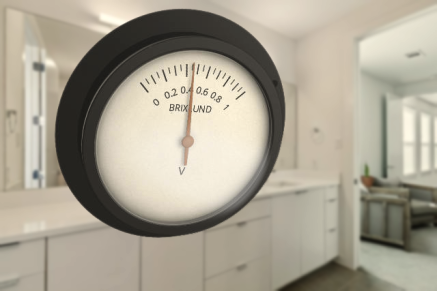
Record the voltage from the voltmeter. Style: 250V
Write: 0.45V
